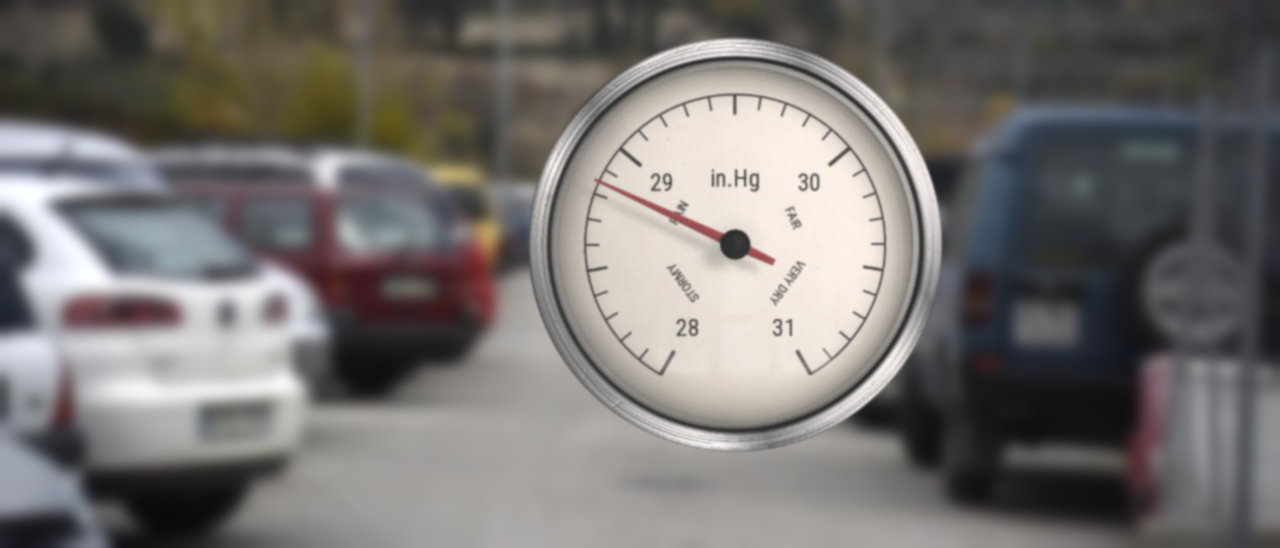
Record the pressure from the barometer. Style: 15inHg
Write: 28.85inHg
